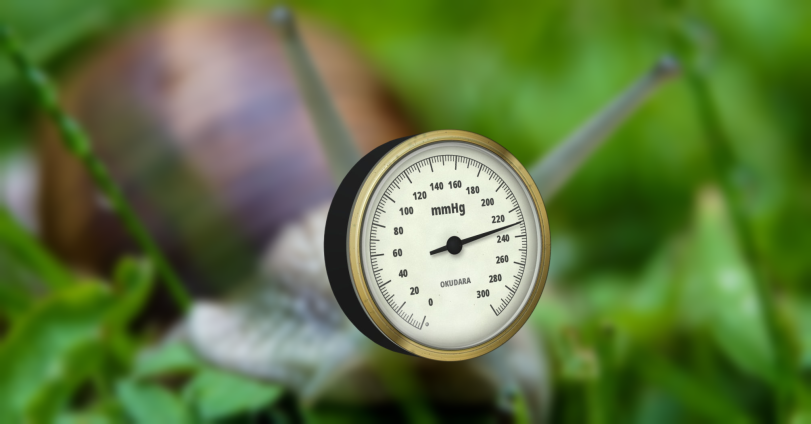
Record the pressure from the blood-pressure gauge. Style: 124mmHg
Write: 230mmHg
